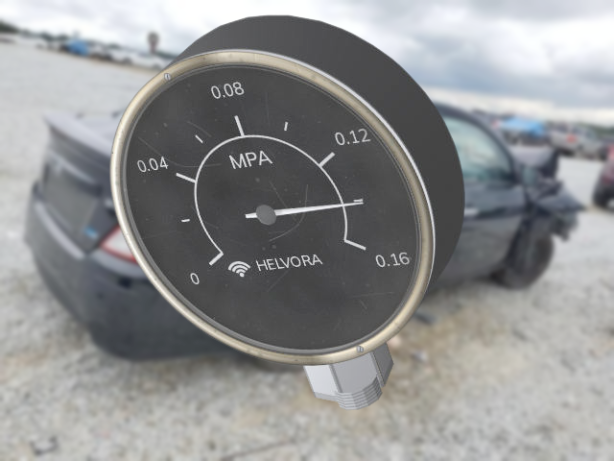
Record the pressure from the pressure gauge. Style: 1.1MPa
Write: 0.14MPa
